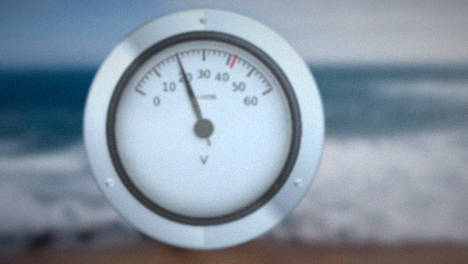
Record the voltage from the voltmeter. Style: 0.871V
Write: 20V
